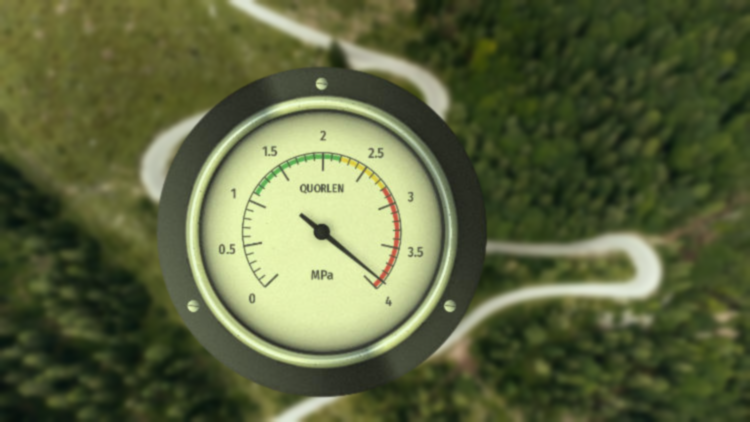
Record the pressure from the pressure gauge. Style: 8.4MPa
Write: 3.9MPa
